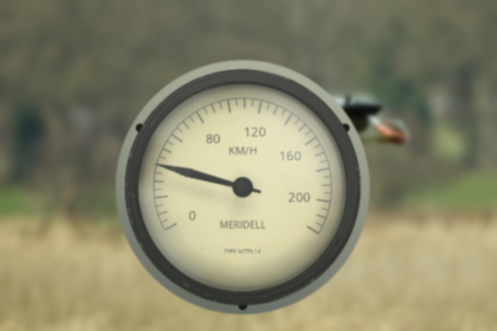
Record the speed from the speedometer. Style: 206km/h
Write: 40km/h
